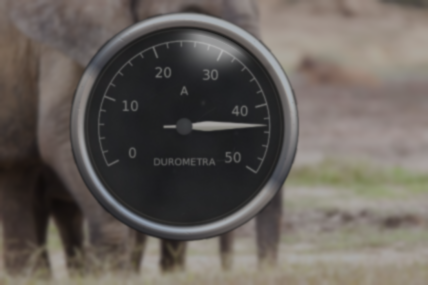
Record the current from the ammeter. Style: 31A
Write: 43A
